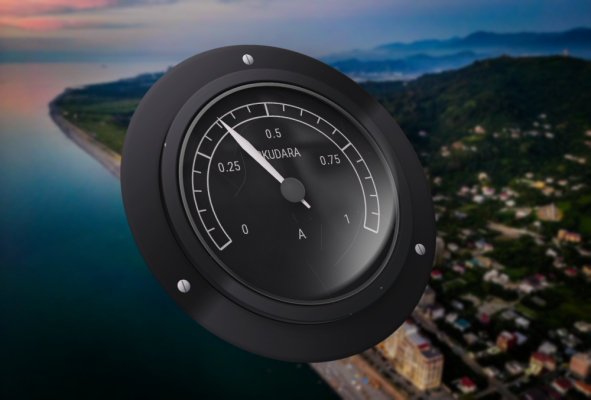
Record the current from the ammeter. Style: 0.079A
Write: 0.35A
